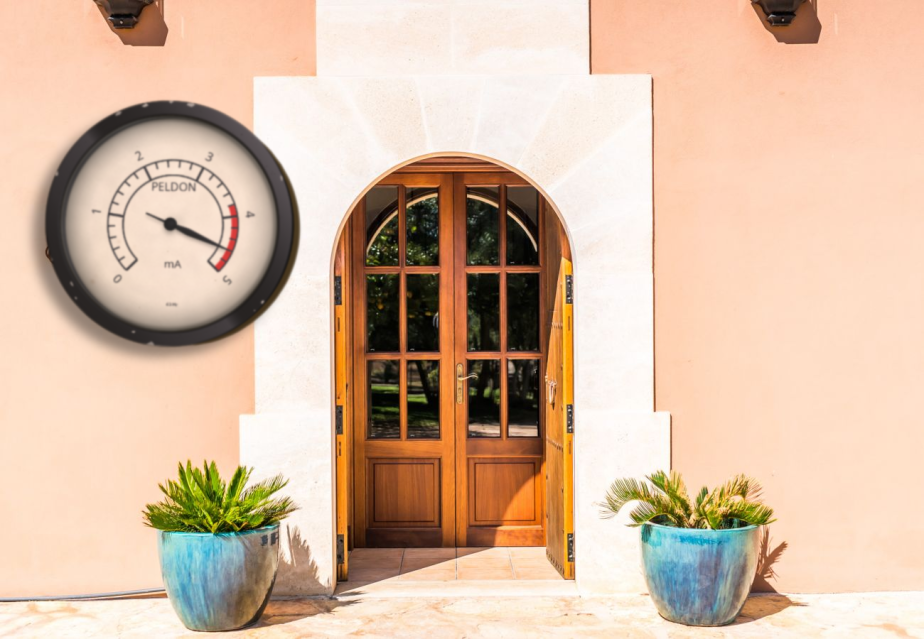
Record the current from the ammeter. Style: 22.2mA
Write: 4.6mA
